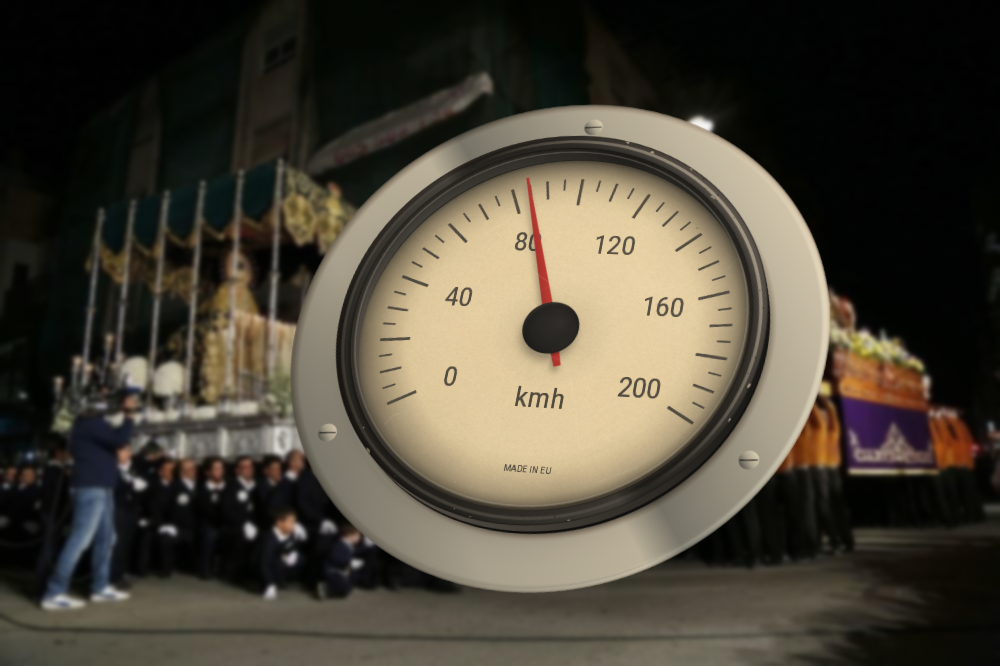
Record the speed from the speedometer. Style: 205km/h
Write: 85km/h
